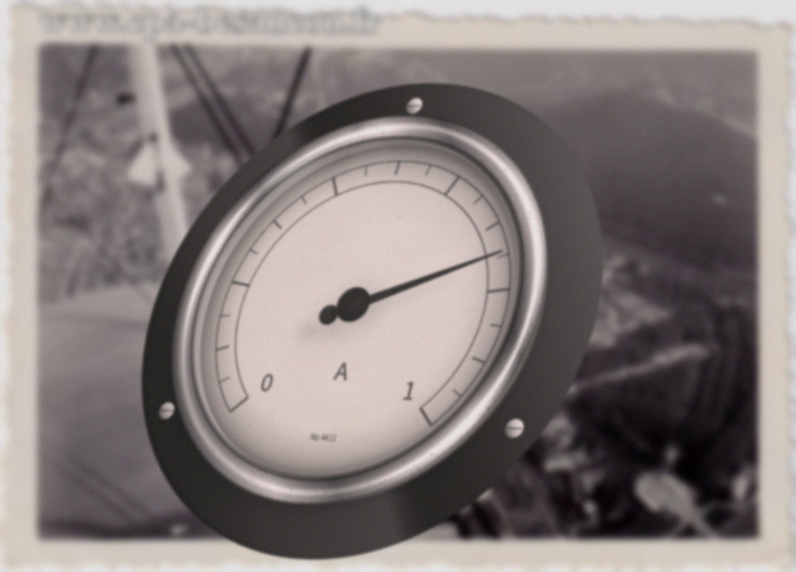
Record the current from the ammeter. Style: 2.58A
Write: 0.75A
